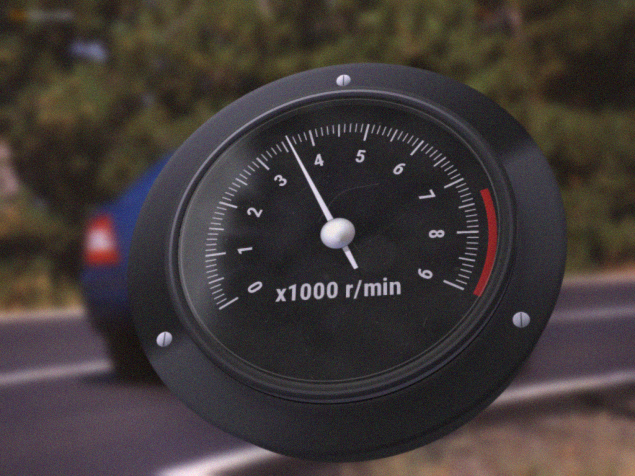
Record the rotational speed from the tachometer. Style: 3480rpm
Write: 3600rpm
